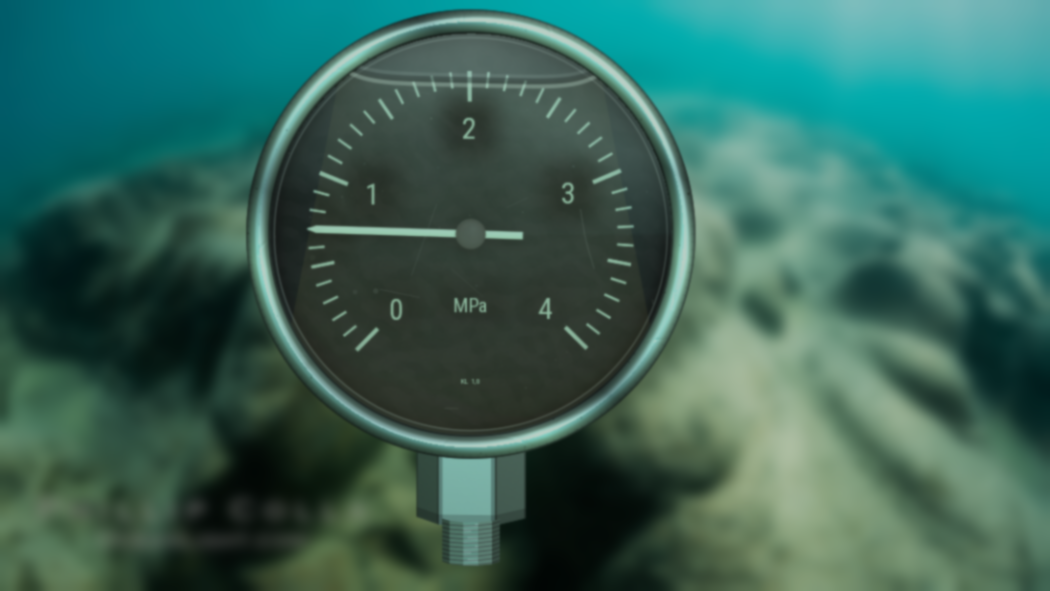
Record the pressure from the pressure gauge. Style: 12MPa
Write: 0.7MPa
